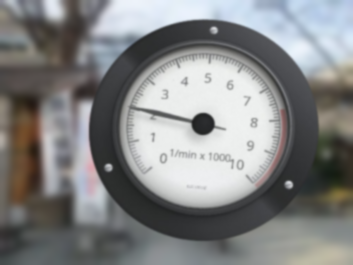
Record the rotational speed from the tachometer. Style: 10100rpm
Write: 2000rpm
